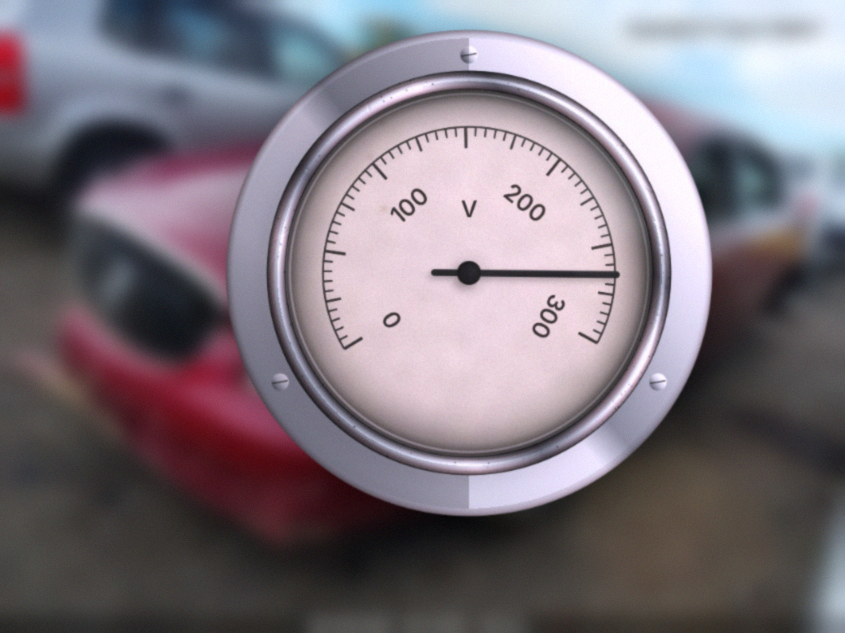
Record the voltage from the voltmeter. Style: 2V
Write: 265V
